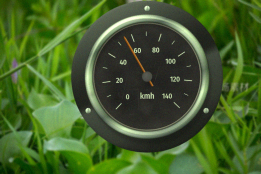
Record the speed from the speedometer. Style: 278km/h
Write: 55km/h
